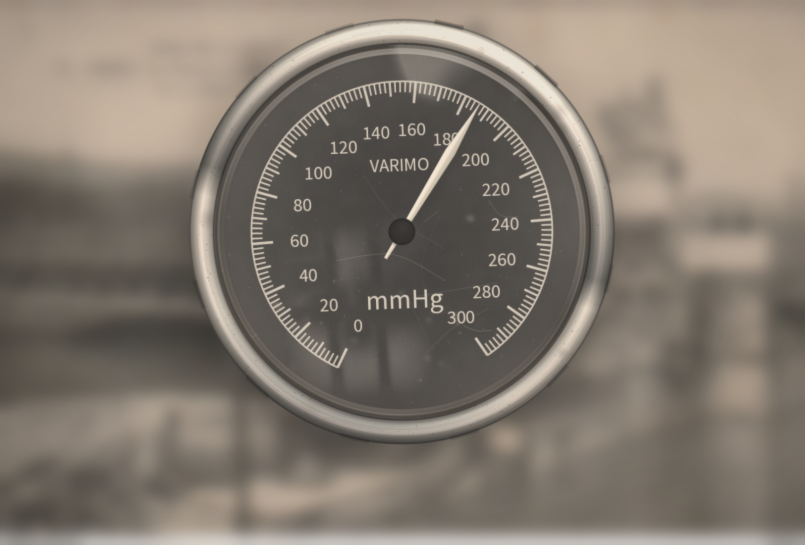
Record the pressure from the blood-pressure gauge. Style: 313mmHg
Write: 186mmHg
